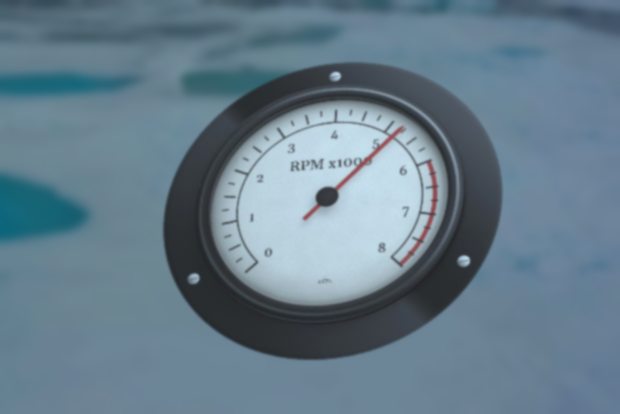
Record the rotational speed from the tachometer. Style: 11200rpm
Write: 5250rpm
